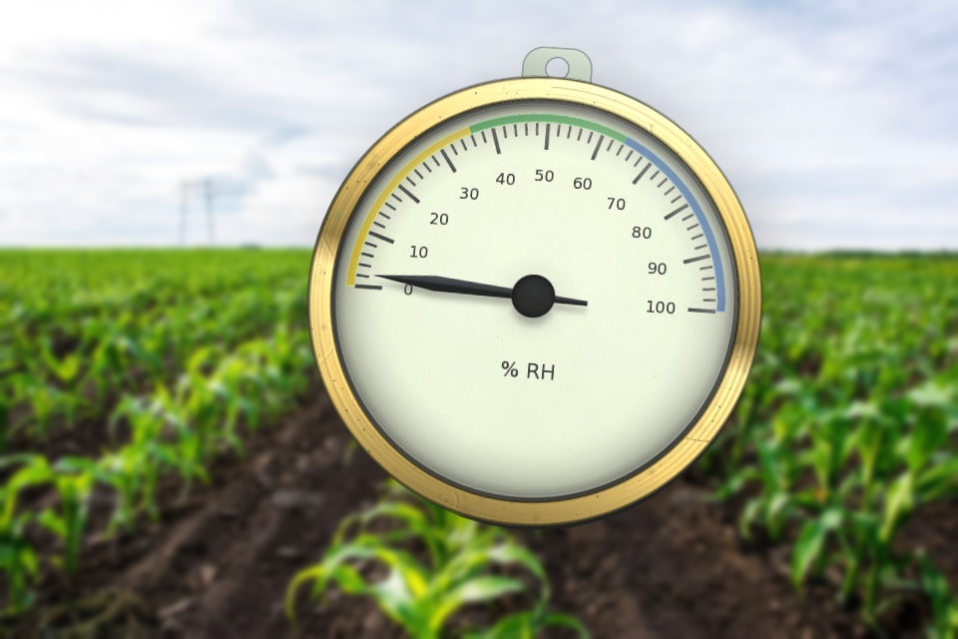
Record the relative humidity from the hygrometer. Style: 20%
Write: 2%
